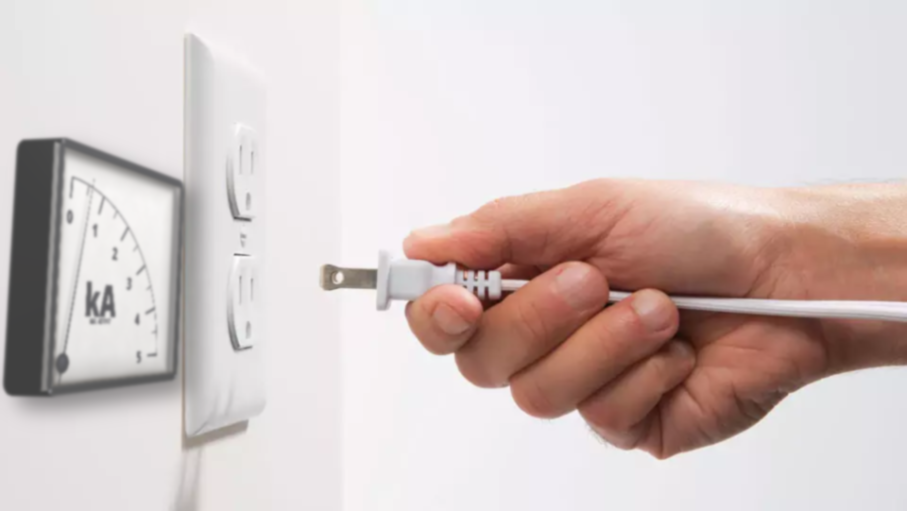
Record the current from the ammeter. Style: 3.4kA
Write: 0.5kA
